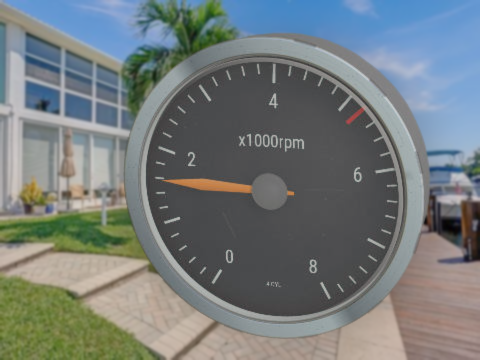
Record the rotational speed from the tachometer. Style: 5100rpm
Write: 1600rpm
